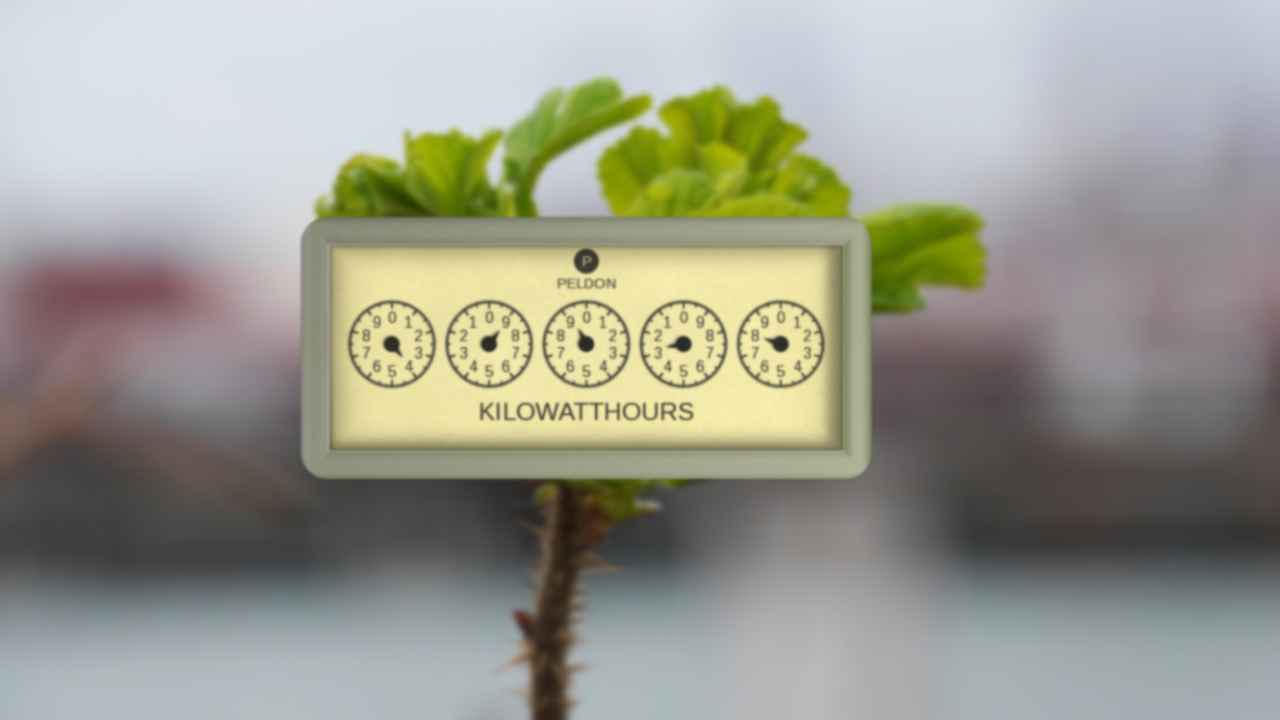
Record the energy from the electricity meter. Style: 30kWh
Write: 38928kWh
